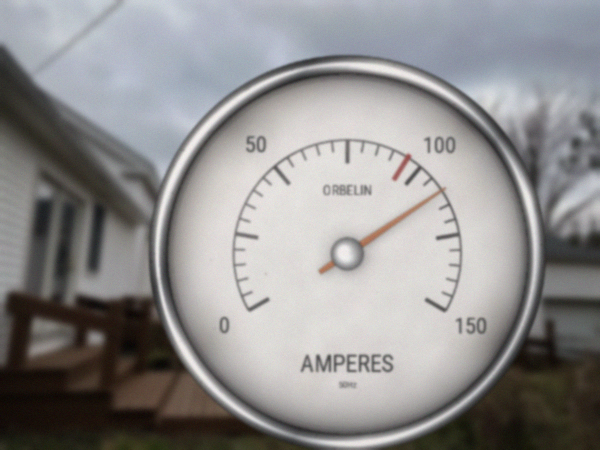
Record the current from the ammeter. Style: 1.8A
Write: 110A
